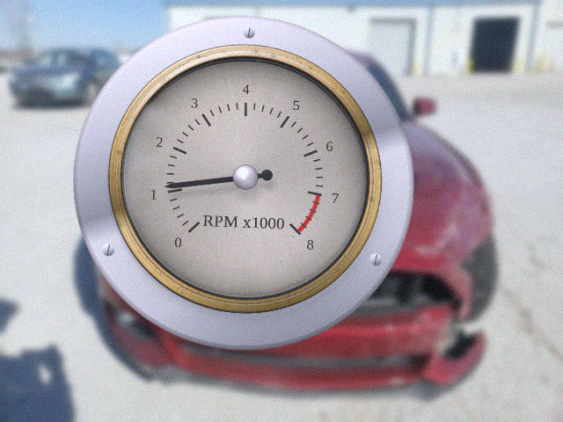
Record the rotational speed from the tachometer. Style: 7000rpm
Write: 1100rpm
